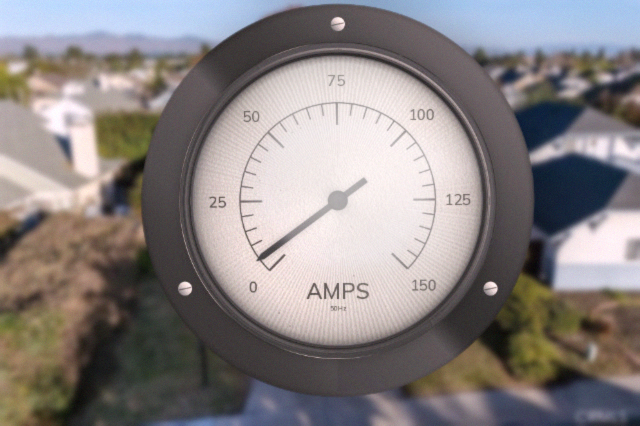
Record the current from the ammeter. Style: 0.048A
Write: 5A
